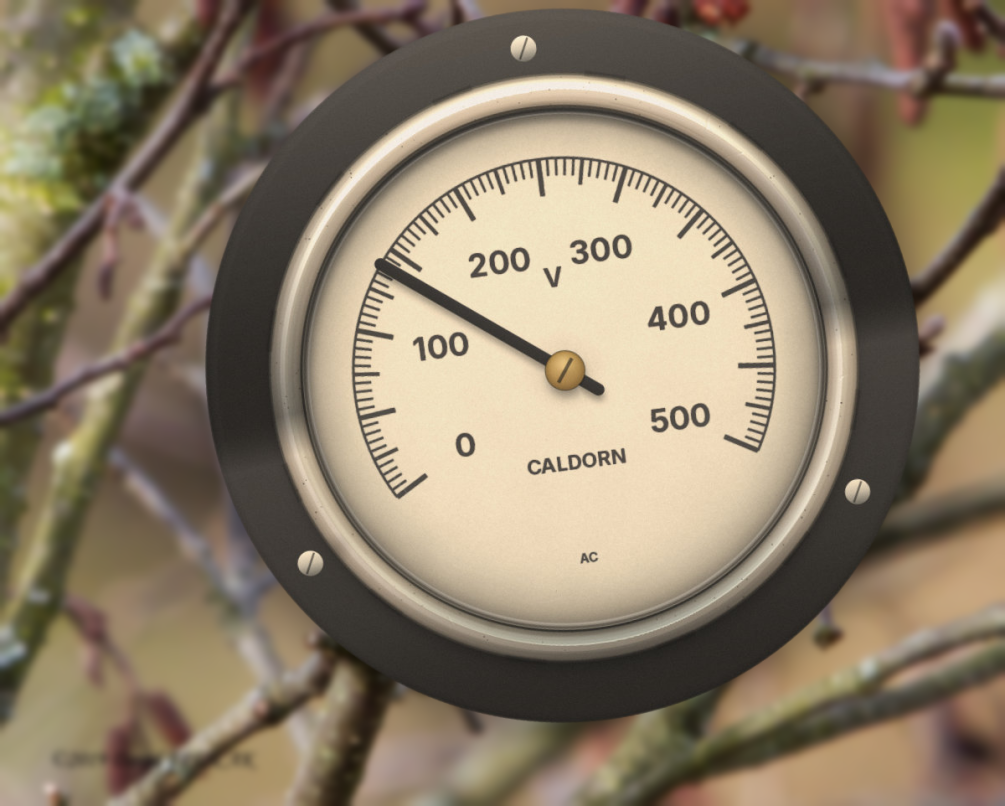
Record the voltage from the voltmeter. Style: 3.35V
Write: 140V
